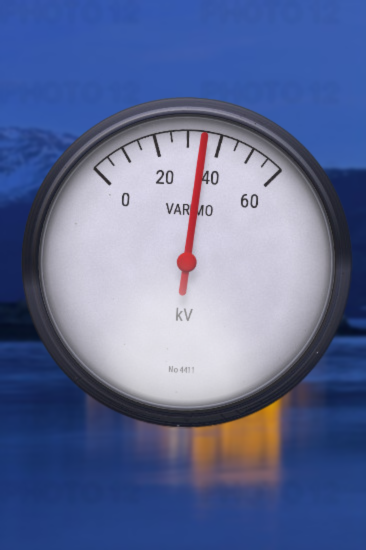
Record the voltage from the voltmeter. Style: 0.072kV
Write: 35kV
